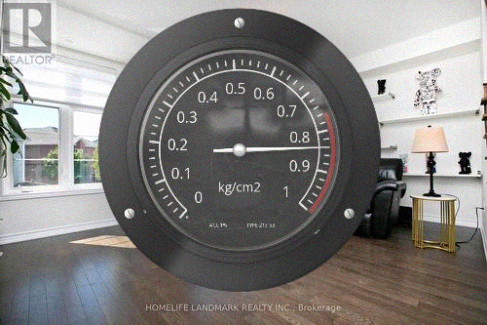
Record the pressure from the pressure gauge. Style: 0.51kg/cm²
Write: 0.84kg/cm²
